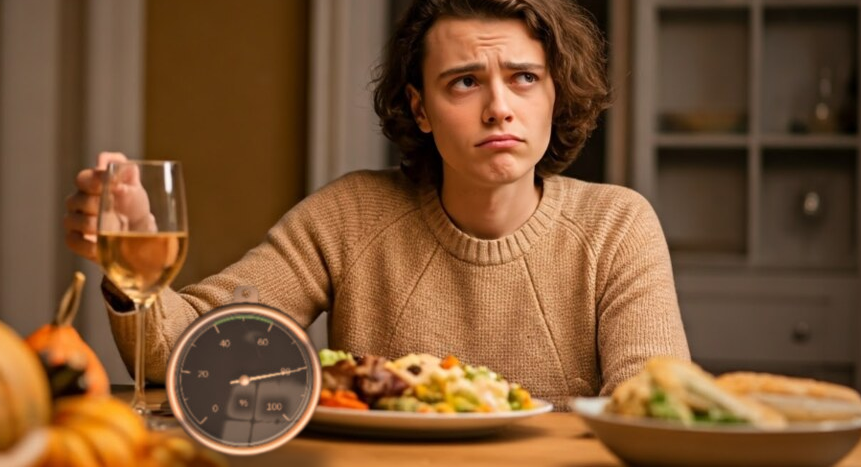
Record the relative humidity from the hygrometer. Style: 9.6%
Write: 80%
